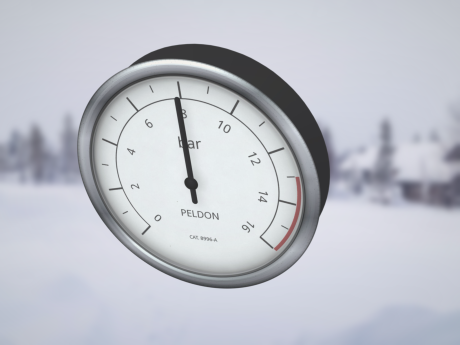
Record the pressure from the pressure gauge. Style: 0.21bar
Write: 8bar
